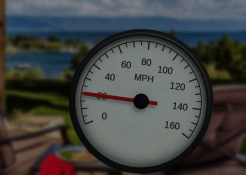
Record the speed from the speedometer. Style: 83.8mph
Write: 20mph
